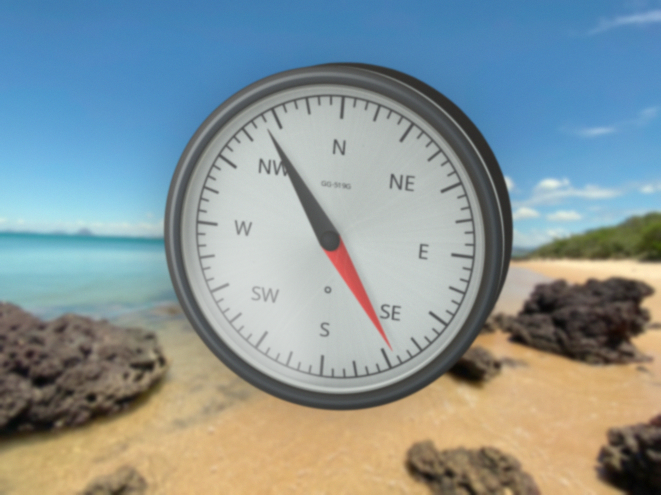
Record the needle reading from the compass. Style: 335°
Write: 145°
